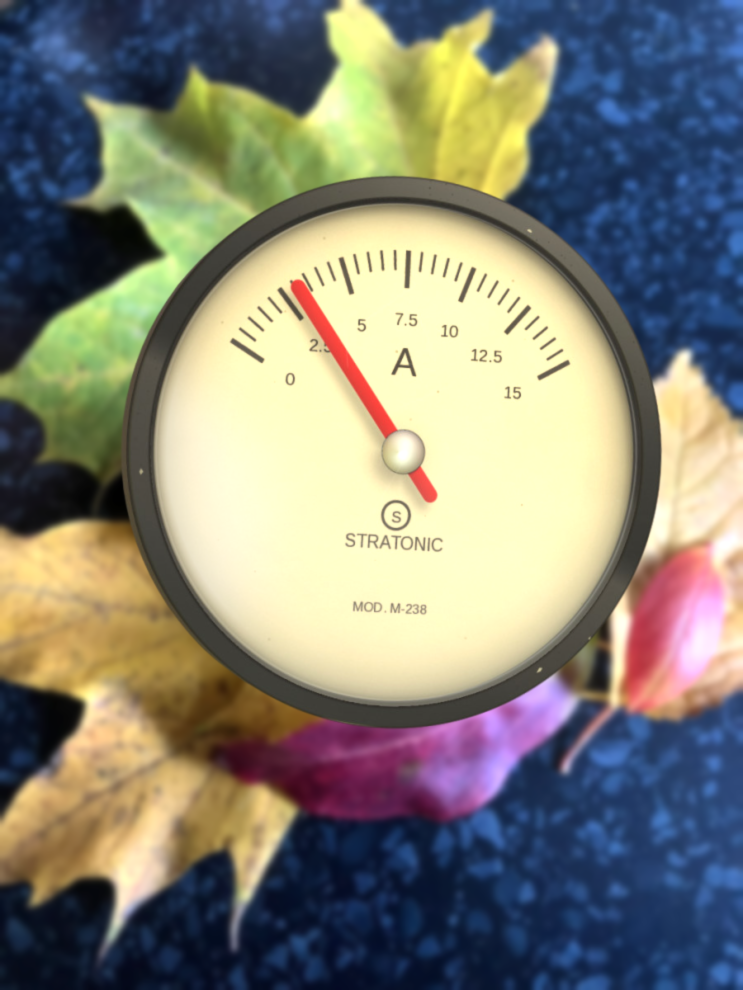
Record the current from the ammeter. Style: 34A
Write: 3A
